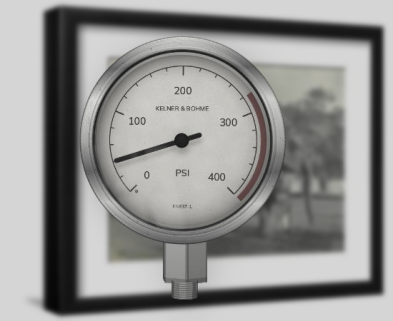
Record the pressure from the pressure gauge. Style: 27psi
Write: 40psi
